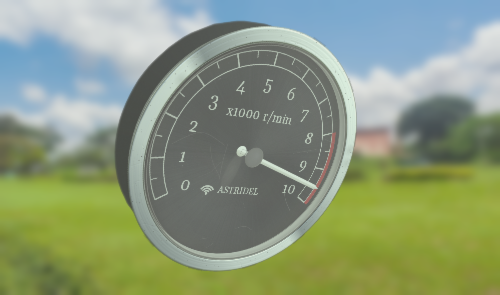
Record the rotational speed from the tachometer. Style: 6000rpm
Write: 9500rpm
